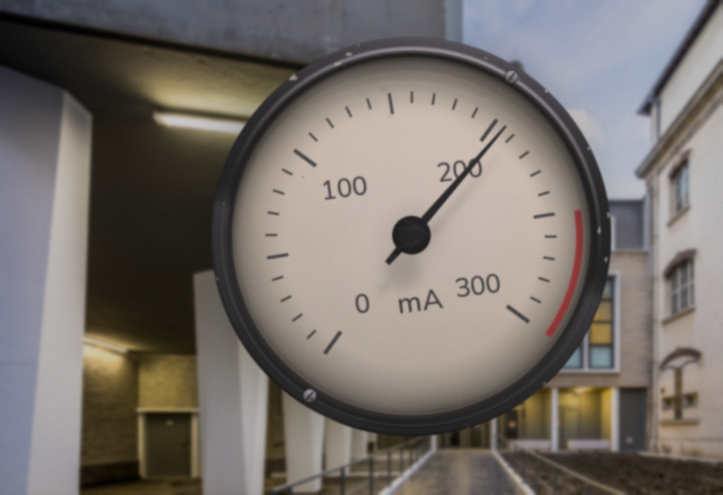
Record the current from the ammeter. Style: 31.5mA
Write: 205mA
